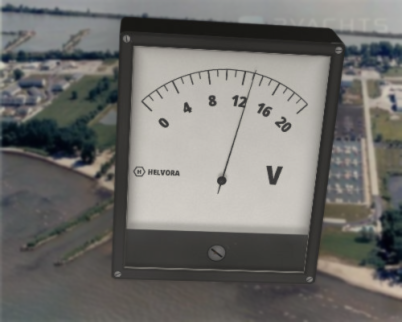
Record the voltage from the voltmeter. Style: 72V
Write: 13V
